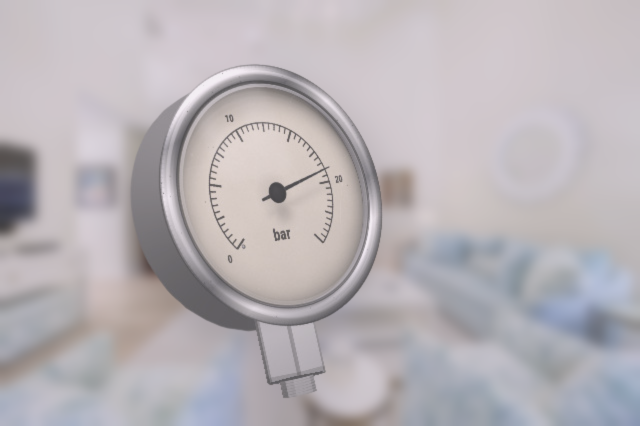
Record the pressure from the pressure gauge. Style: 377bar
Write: 19bar
